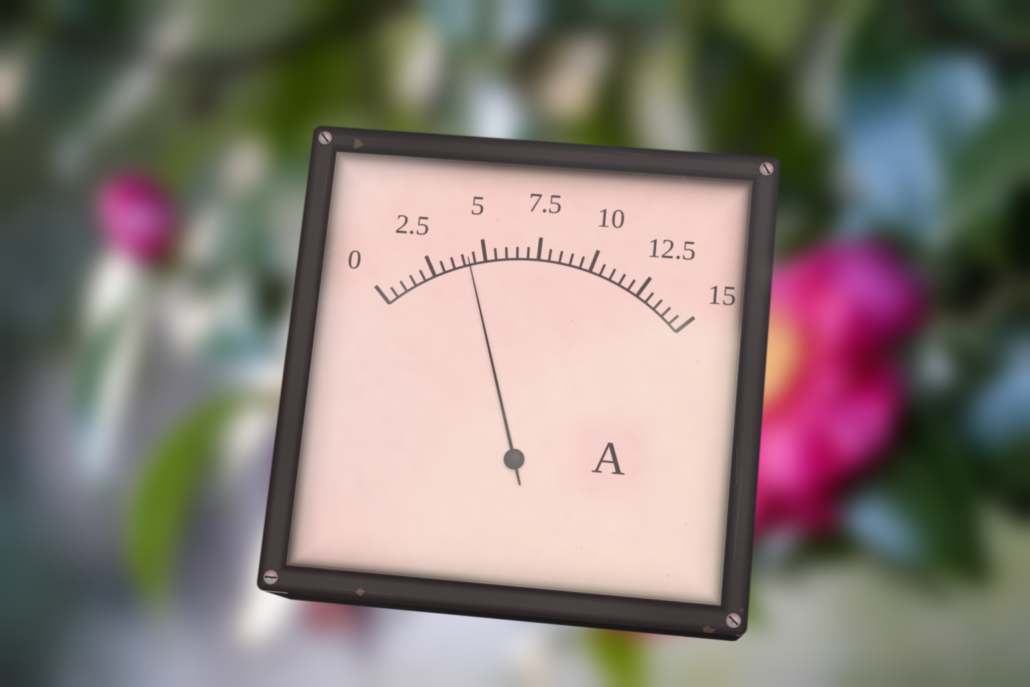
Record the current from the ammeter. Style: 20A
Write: 4.25A
